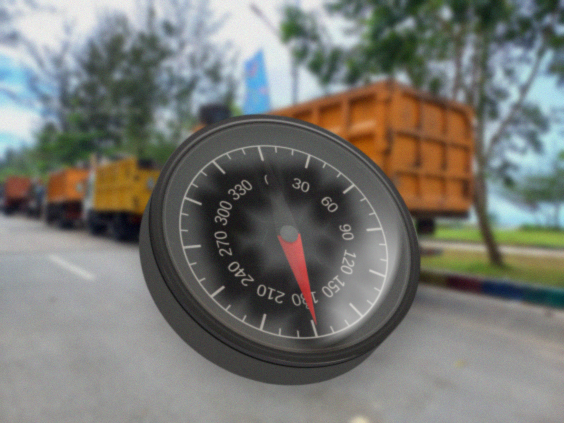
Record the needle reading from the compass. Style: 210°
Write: 180°
